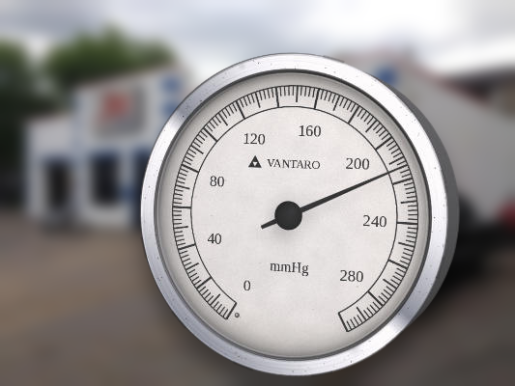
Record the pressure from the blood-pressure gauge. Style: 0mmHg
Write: 214mmHg
